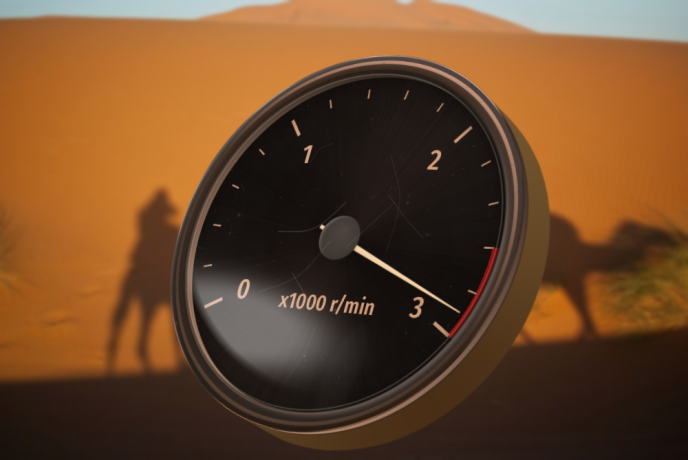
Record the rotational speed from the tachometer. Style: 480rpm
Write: 2900rpm
